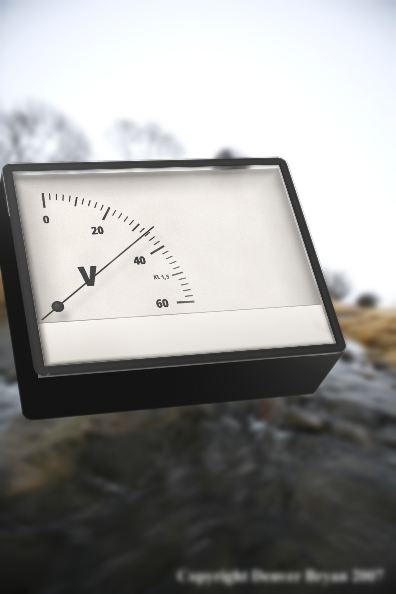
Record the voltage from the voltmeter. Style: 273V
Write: 34V
